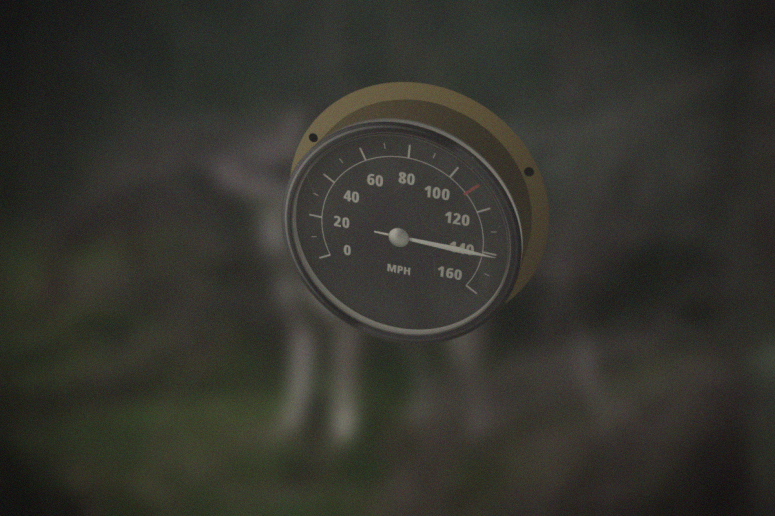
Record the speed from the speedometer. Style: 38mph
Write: 140mph
